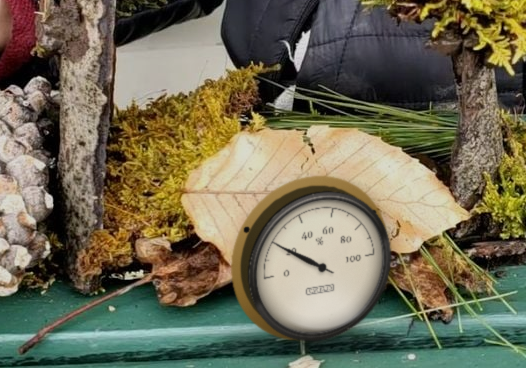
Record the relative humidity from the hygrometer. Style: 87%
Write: 20%
